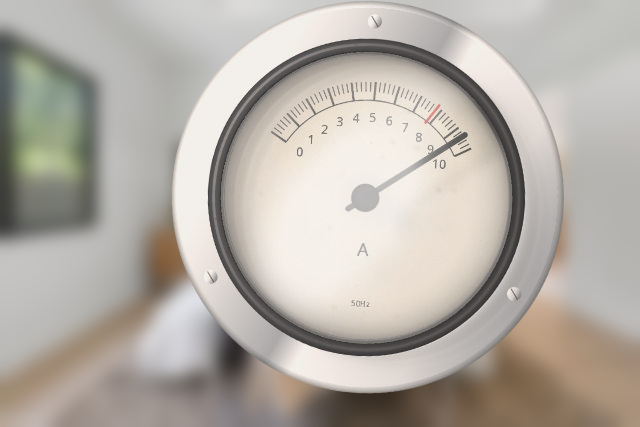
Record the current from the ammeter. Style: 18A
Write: 9.4A
